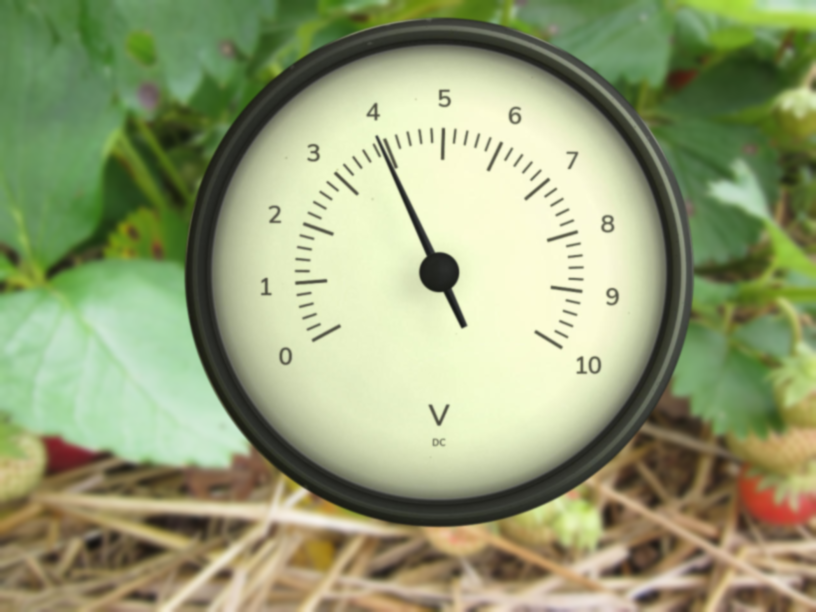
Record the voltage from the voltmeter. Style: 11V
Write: 3.9V
